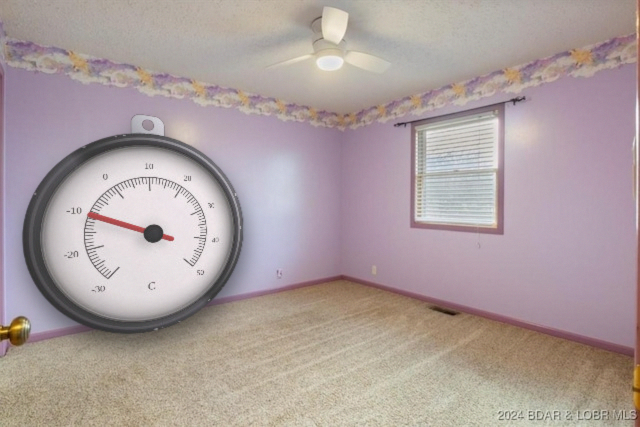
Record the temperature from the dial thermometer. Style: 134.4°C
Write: -10°C
